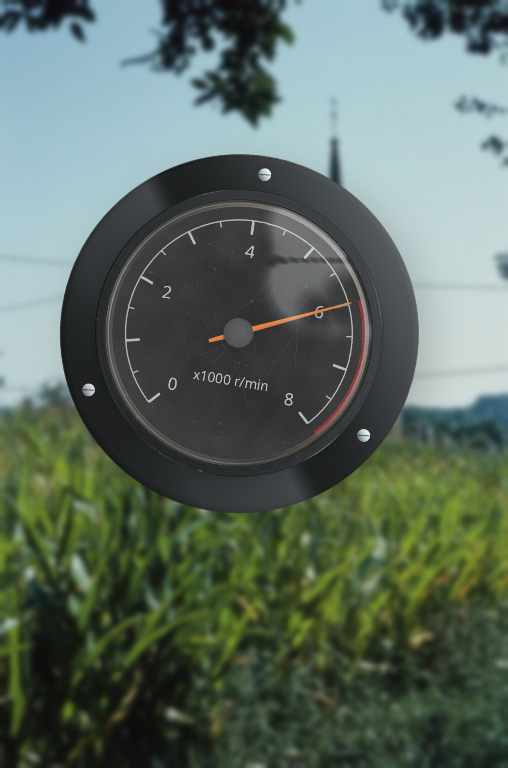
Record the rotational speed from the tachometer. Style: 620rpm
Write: 6000rpm
